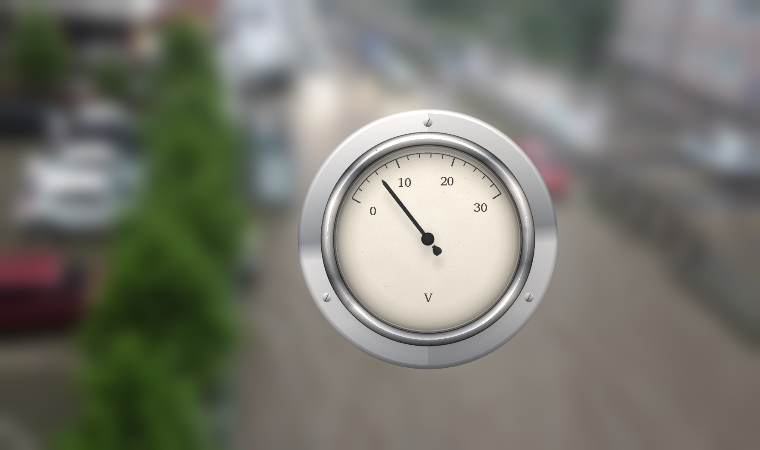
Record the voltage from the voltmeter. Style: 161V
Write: 6V
